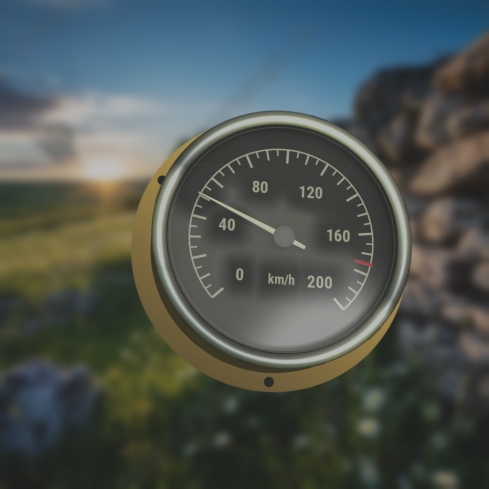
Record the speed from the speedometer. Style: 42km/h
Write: 50km/h
